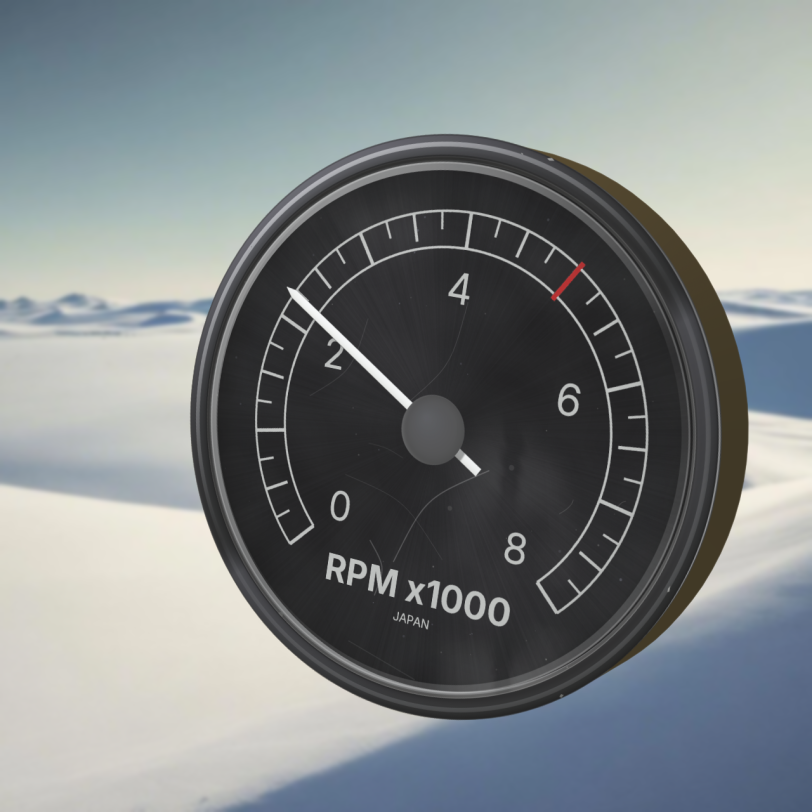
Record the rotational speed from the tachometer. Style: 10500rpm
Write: 2250rpm
